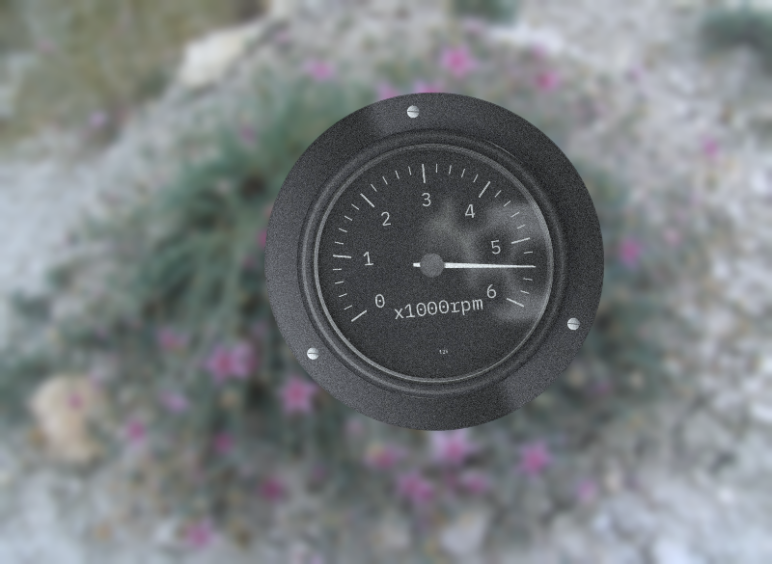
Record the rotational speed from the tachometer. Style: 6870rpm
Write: 5400rpm
